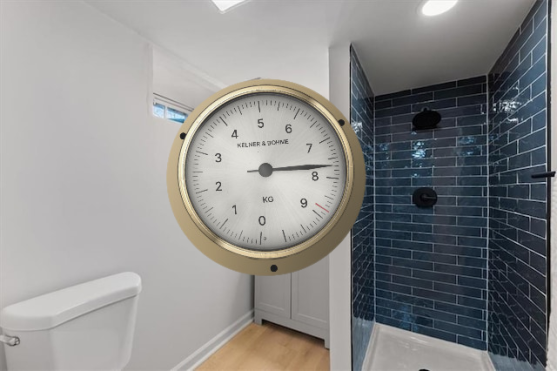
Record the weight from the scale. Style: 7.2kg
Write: 7.7kg
